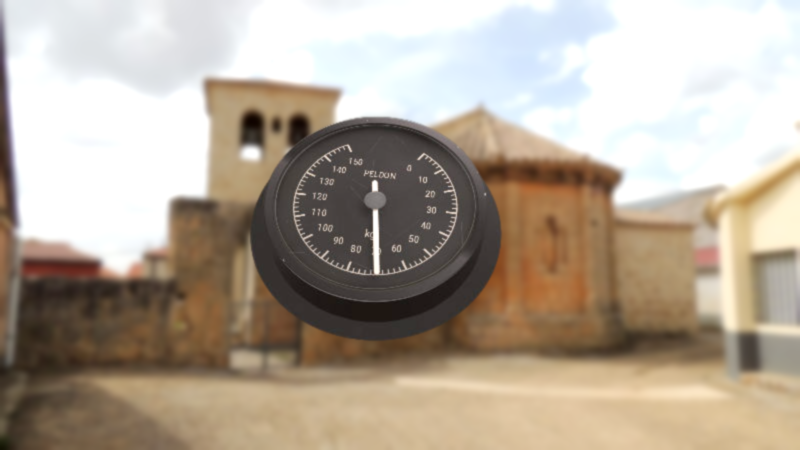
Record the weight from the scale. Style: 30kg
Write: 70kg
